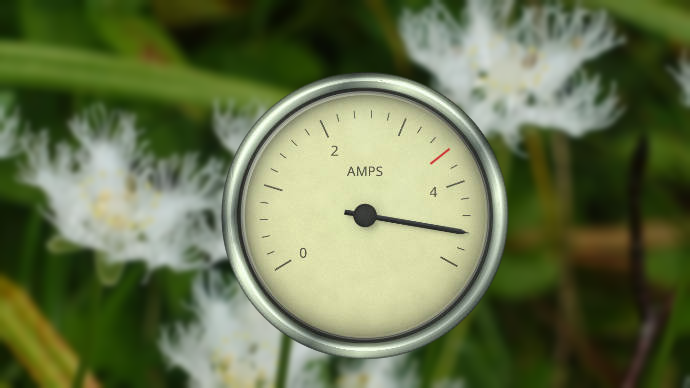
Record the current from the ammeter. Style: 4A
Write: 4.6A
